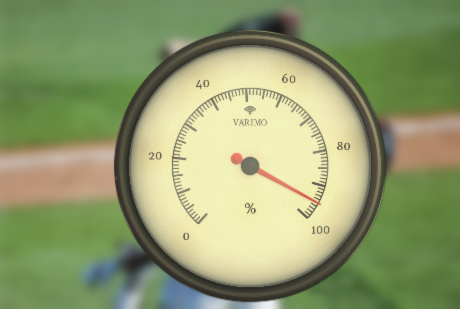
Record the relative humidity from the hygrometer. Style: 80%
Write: 95%
